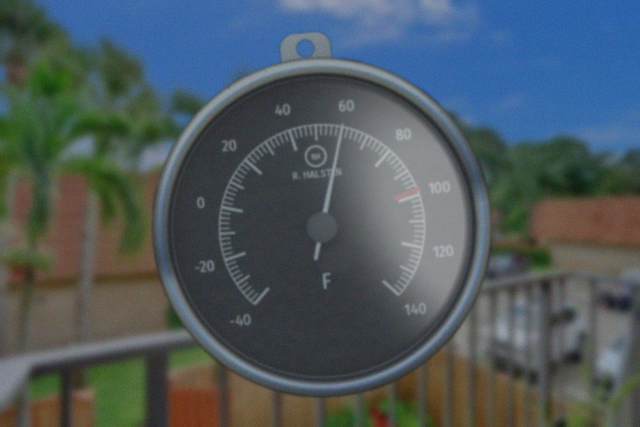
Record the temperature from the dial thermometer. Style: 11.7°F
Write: 60°F
